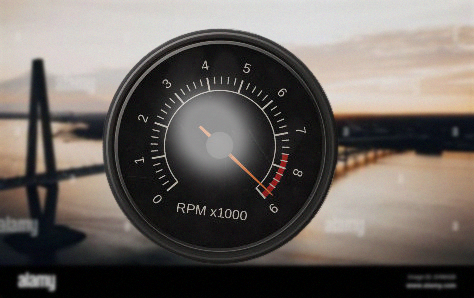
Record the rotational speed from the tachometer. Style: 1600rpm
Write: 8800rpm
